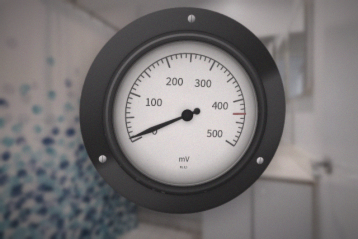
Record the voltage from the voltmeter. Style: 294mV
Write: 10mV
